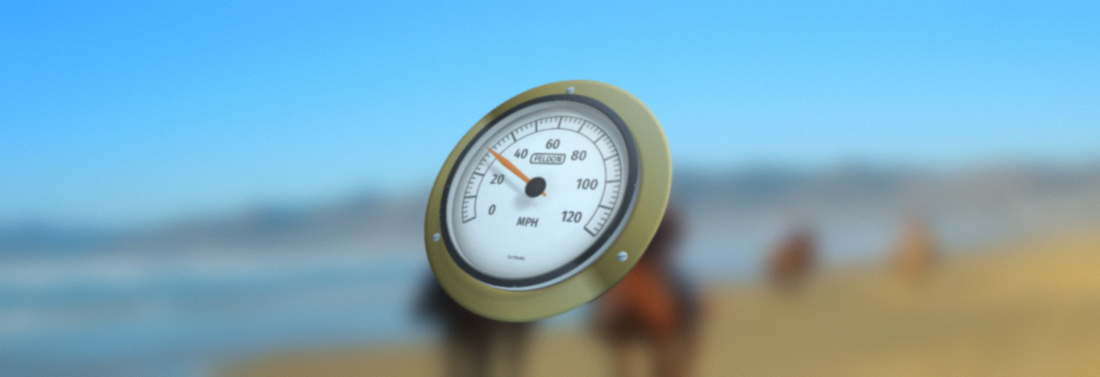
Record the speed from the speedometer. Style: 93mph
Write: 30mph
